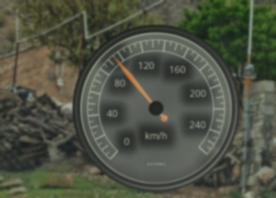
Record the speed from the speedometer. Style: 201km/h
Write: 95km/h
